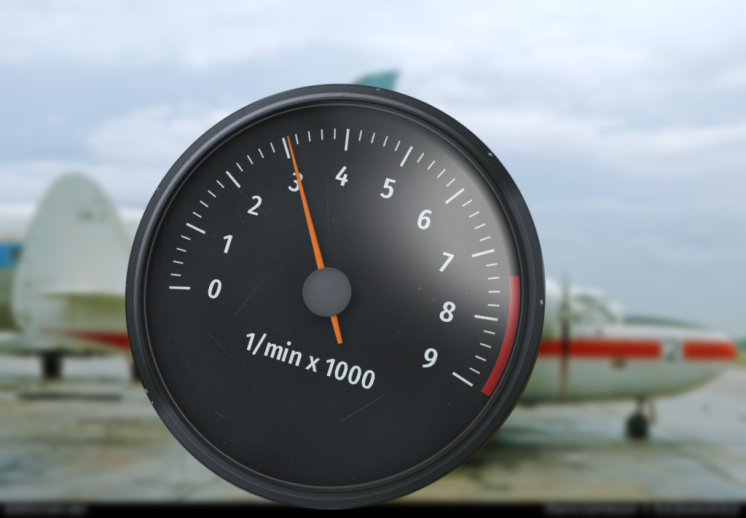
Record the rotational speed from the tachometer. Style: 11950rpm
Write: 3100rpm
